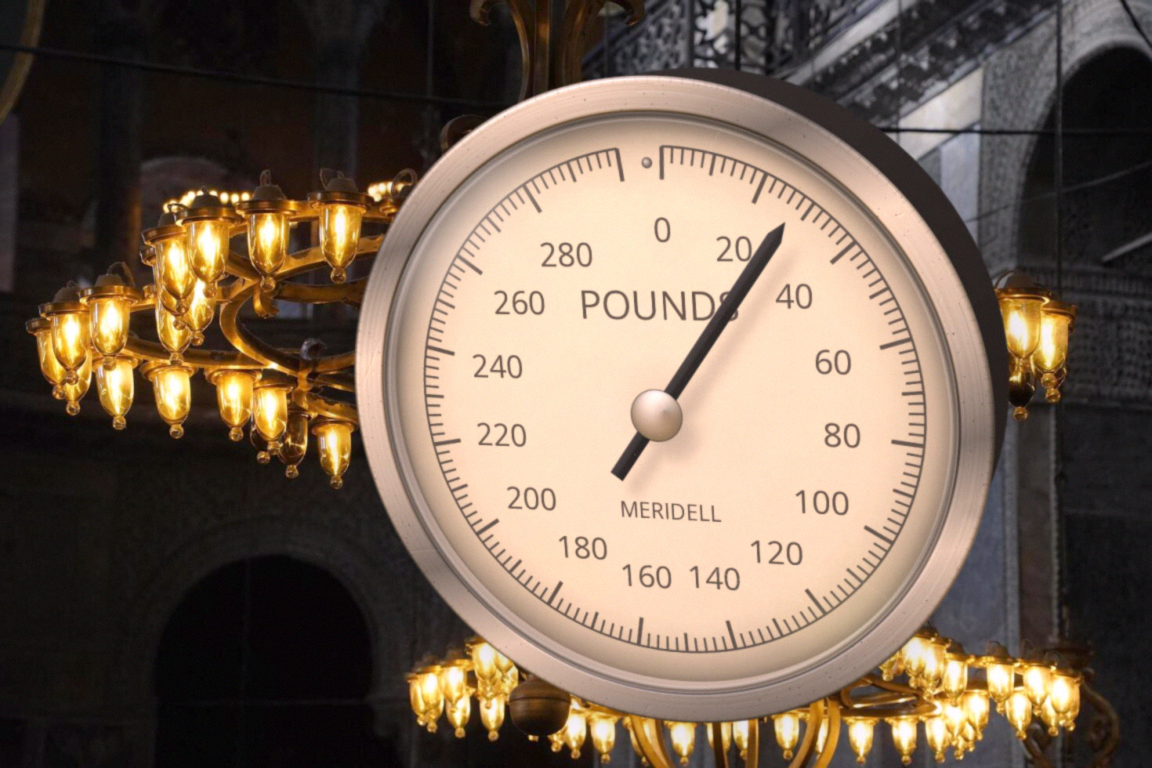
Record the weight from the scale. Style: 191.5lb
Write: 28lb
